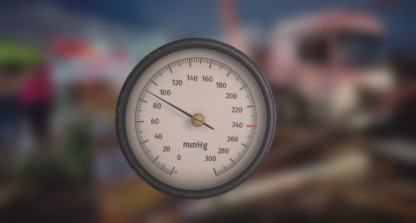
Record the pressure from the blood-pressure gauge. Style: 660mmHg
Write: 90mmHg
